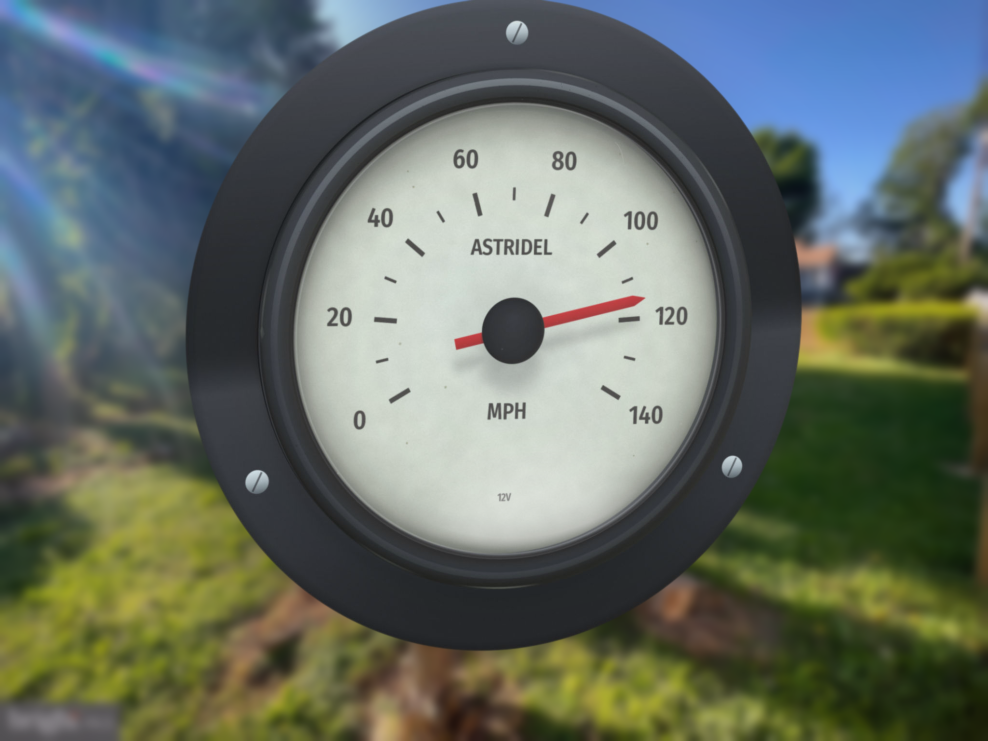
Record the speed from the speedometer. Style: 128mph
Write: 115mph
